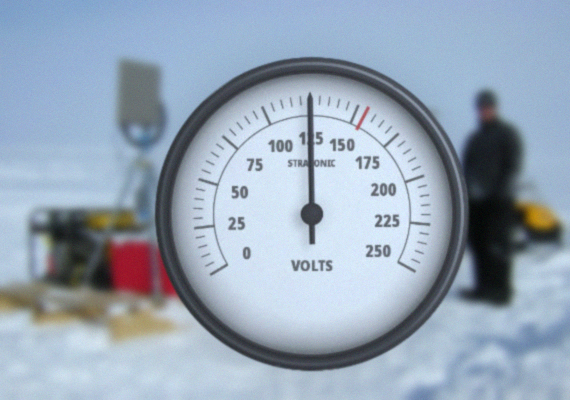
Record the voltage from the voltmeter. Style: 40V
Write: 125V
